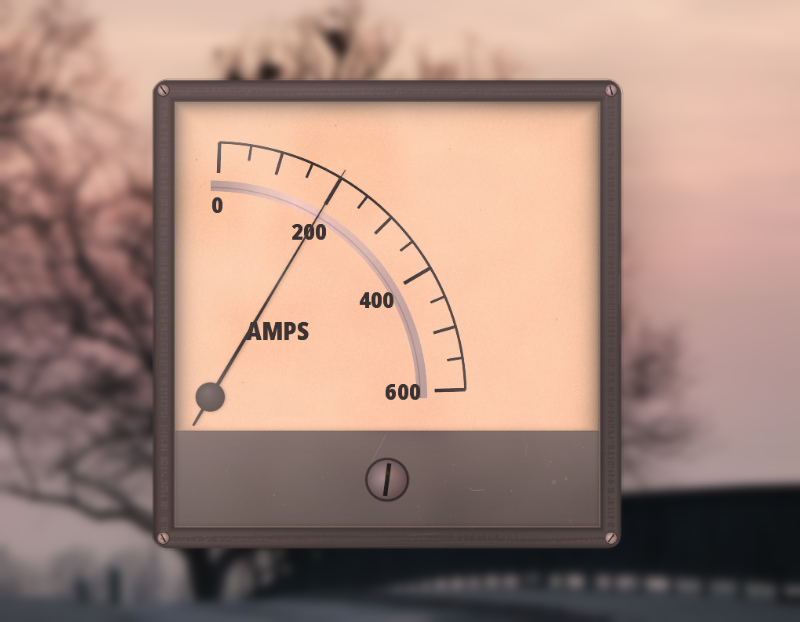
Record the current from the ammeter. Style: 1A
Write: 200A
